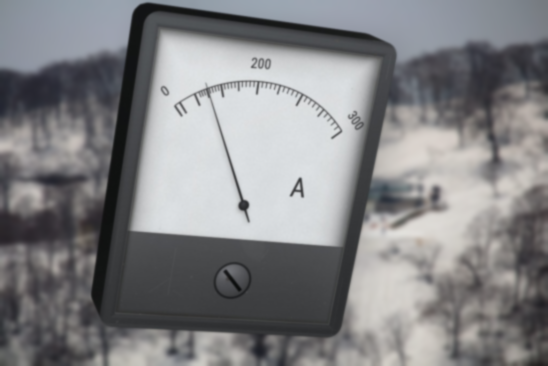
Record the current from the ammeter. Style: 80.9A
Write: 125A
